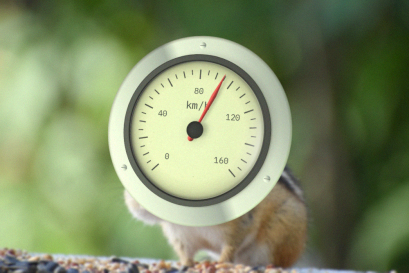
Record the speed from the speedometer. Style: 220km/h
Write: 95km/h
